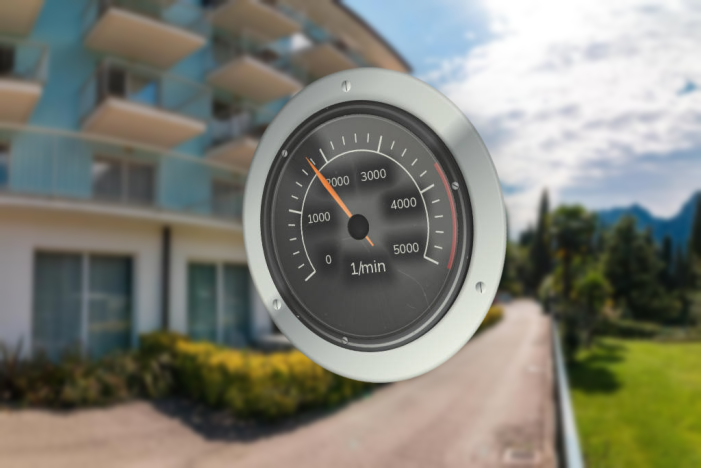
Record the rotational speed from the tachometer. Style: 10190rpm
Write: 1800rpm
